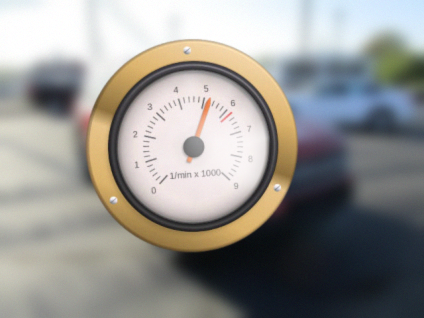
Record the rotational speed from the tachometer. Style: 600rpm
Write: 5200rpm
